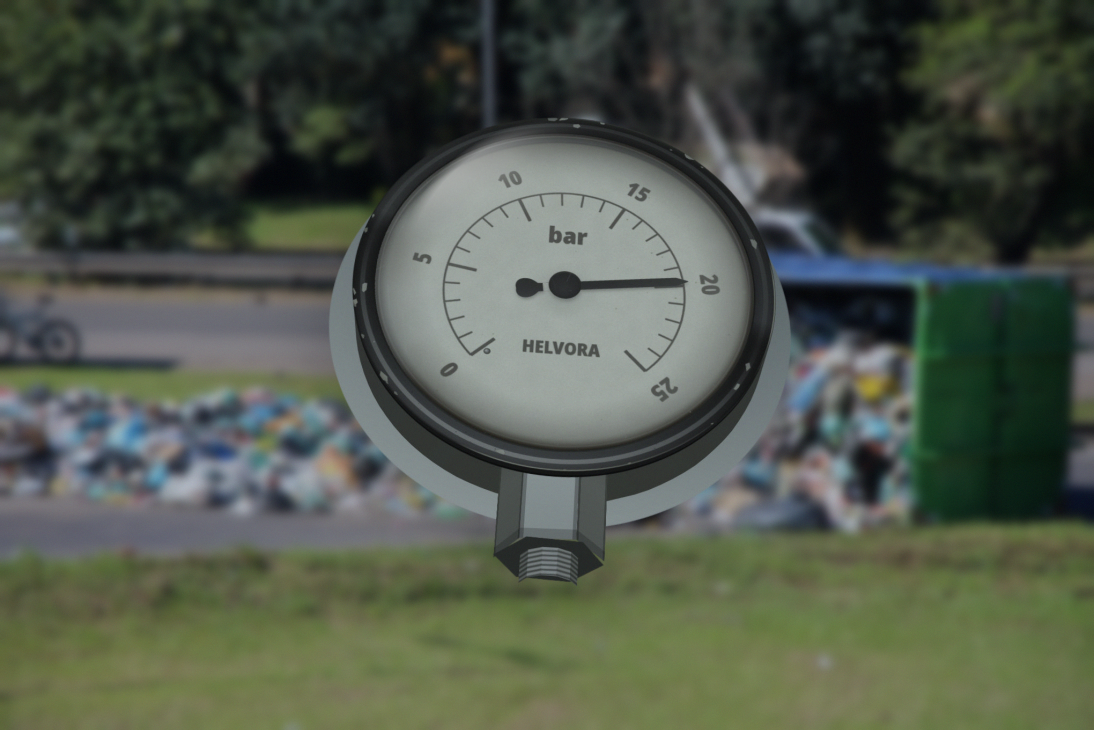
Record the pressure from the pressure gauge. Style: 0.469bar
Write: 20bar
